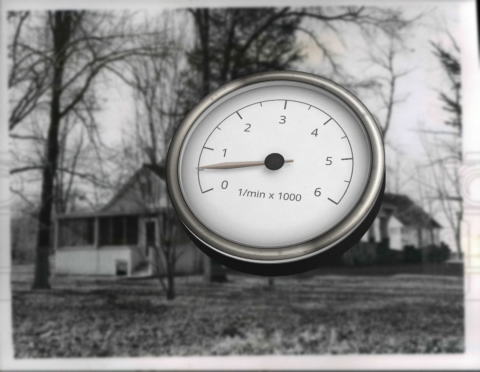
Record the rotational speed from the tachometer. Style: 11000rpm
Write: 500rpm
